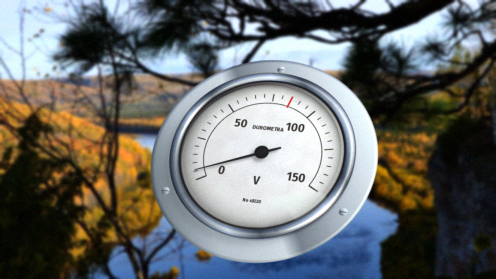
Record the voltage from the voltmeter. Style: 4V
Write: 5V
